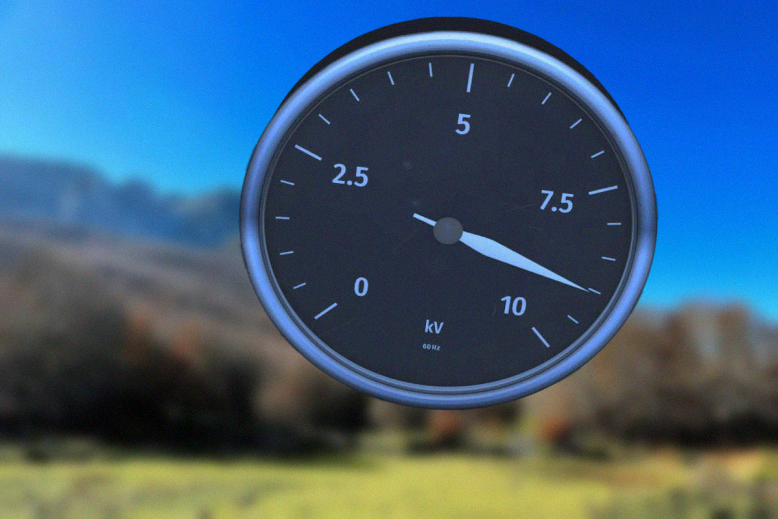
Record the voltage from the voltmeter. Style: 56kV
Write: 9kV
